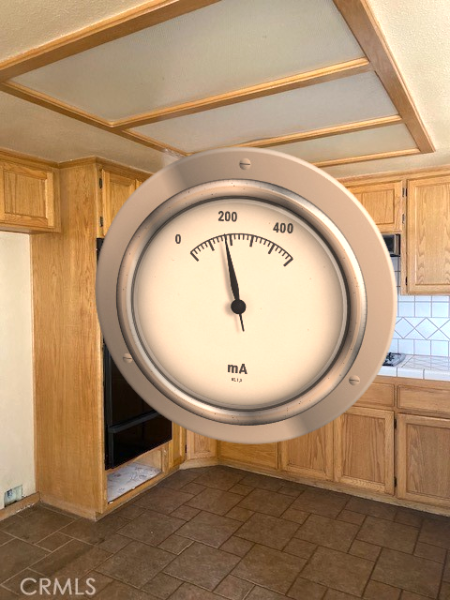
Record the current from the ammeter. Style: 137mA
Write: 180mA
